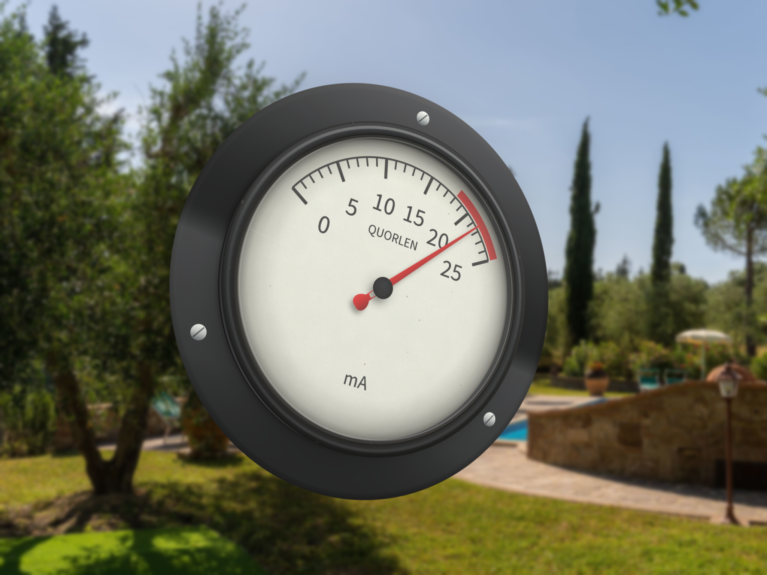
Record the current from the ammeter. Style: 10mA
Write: 21.5mA
